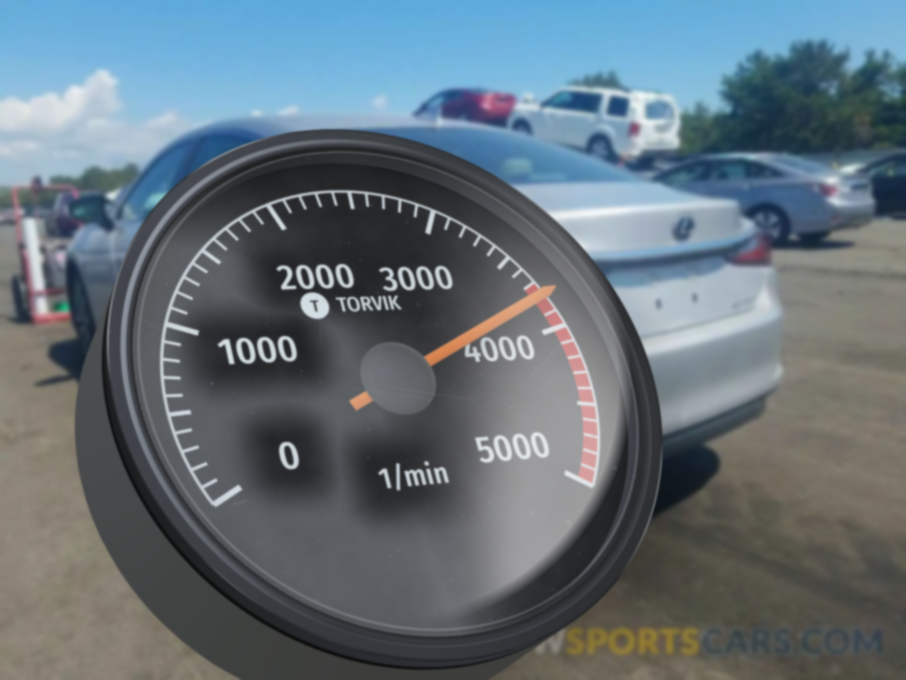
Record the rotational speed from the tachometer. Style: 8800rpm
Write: 3800rpm
